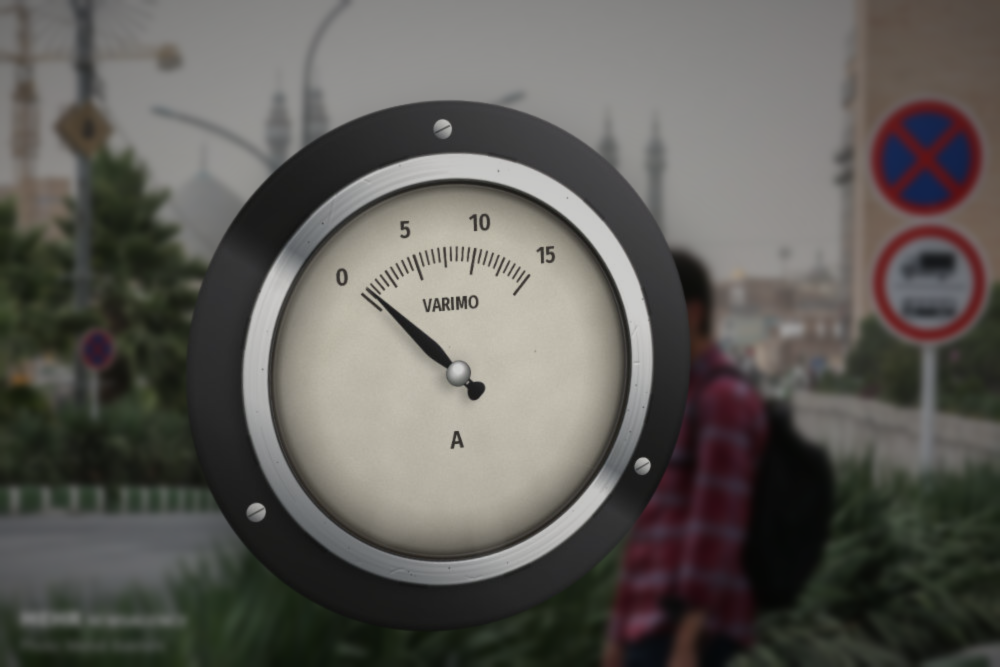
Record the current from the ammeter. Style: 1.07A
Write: 0.5A
